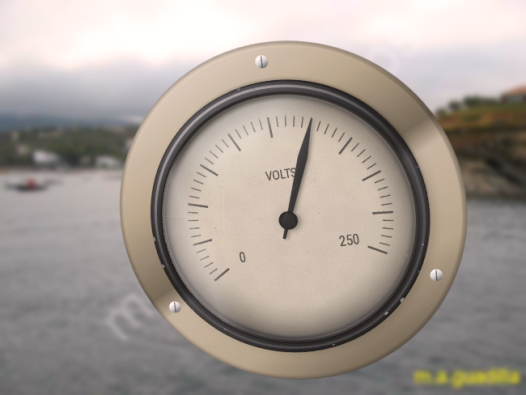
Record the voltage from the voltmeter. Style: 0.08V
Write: 150V
